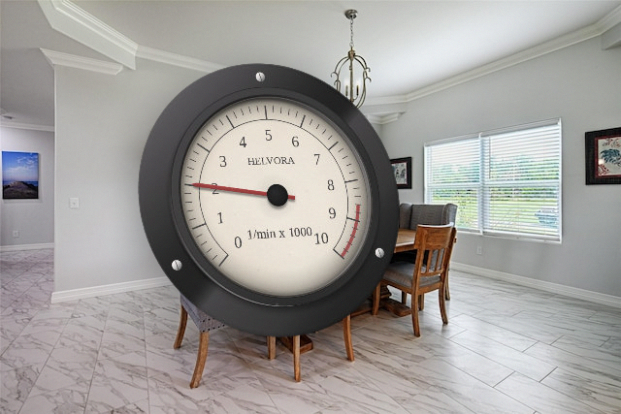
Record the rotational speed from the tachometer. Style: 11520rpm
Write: 2000rpm
